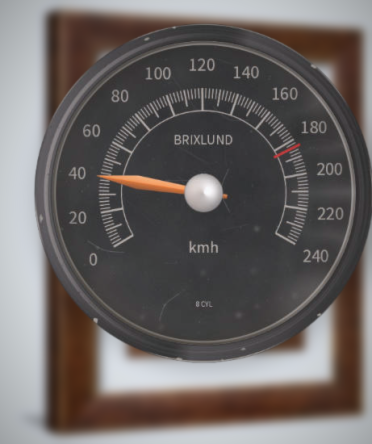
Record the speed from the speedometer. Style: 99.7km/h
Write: 40km/h
